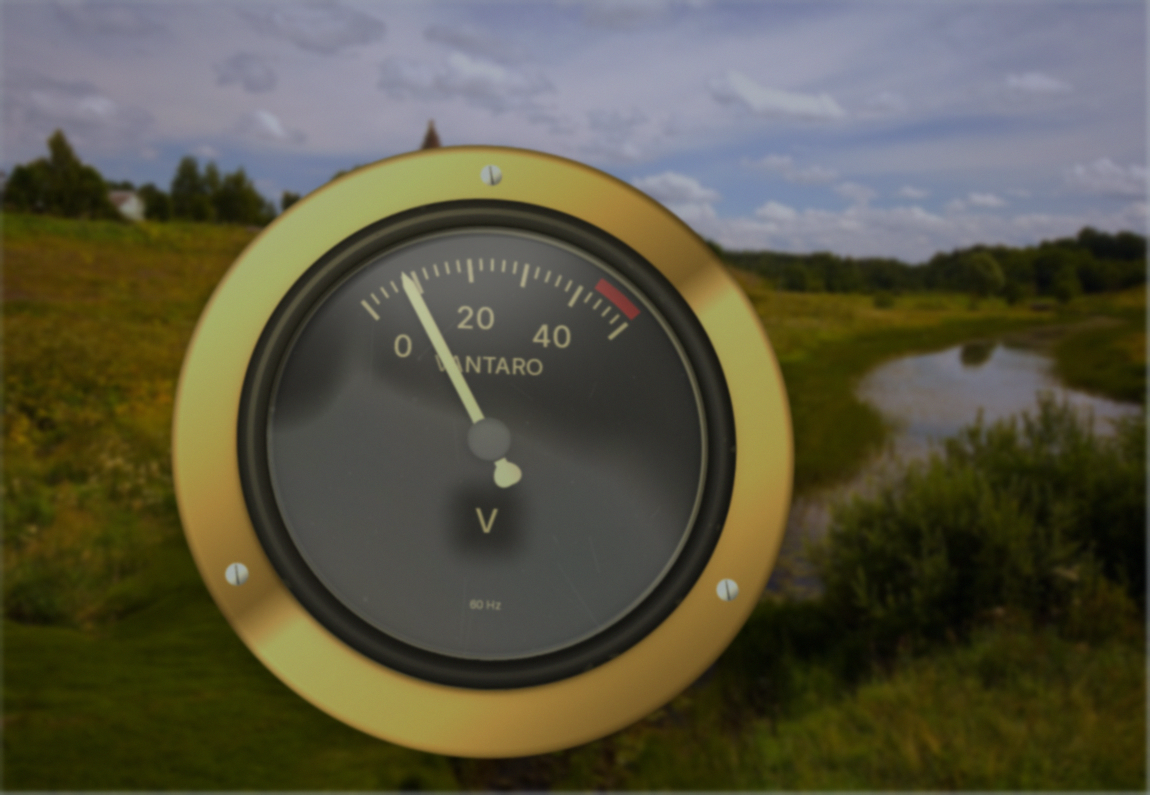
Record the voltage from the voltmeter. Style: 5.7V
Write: 8V
